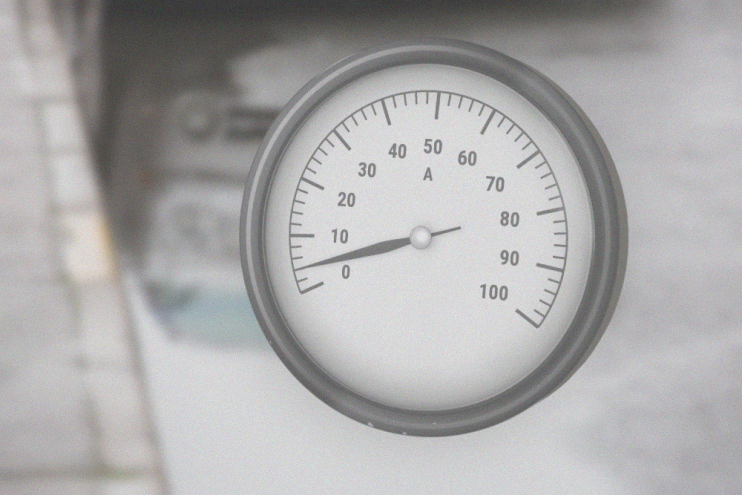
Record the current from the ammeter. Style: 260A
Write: 4A
